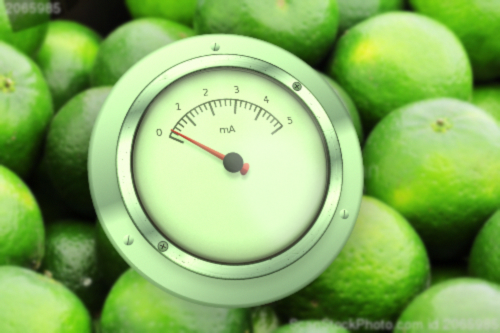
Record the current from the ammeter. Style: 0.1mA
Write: 0.2mA
